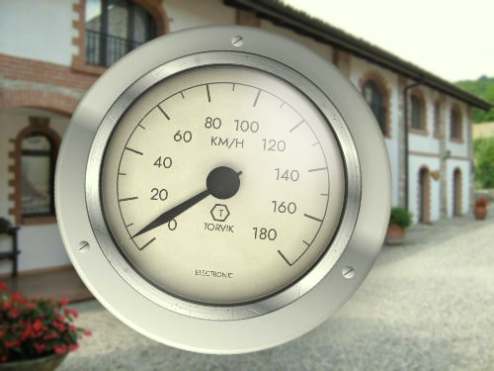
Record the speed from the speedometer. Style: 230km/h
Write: 5km/h
